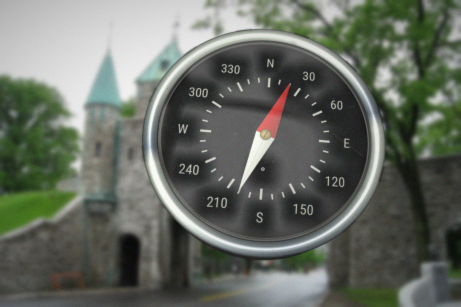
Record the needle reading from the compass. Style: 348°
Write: 20°
